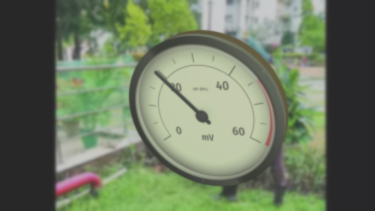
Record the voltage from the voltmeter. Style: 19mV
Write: 20mV
